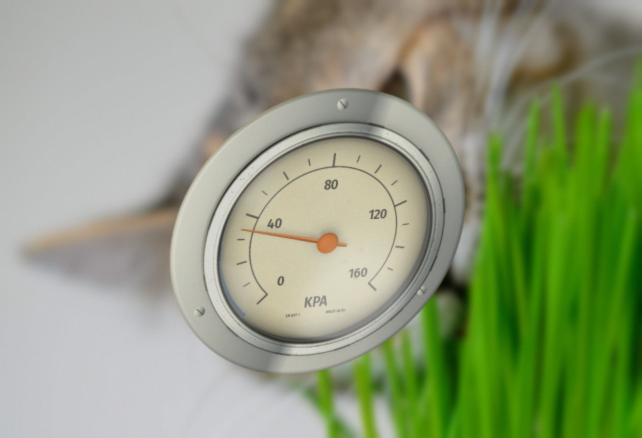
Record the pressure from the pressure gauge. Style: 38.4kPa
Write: 35kPa
